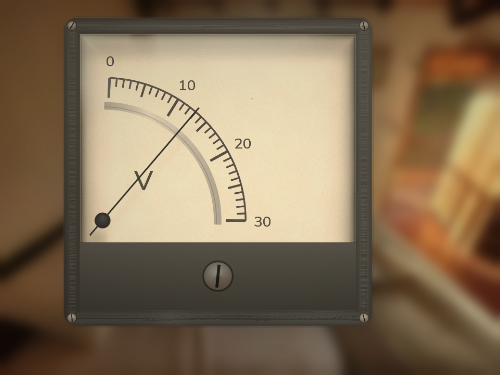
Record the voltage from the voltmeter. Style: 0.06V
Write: 13V
